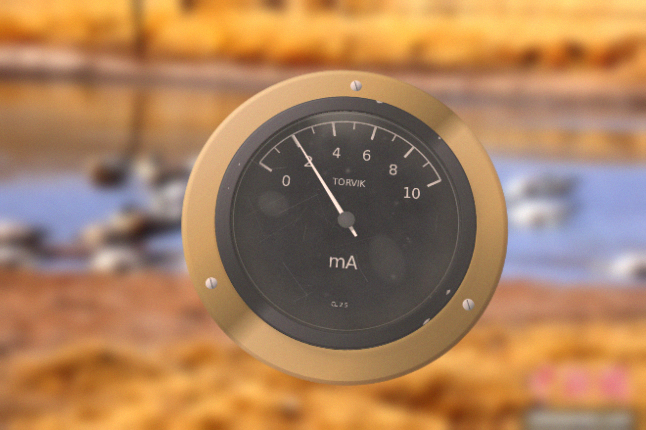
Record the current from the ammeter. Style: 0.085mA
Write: 2mA
